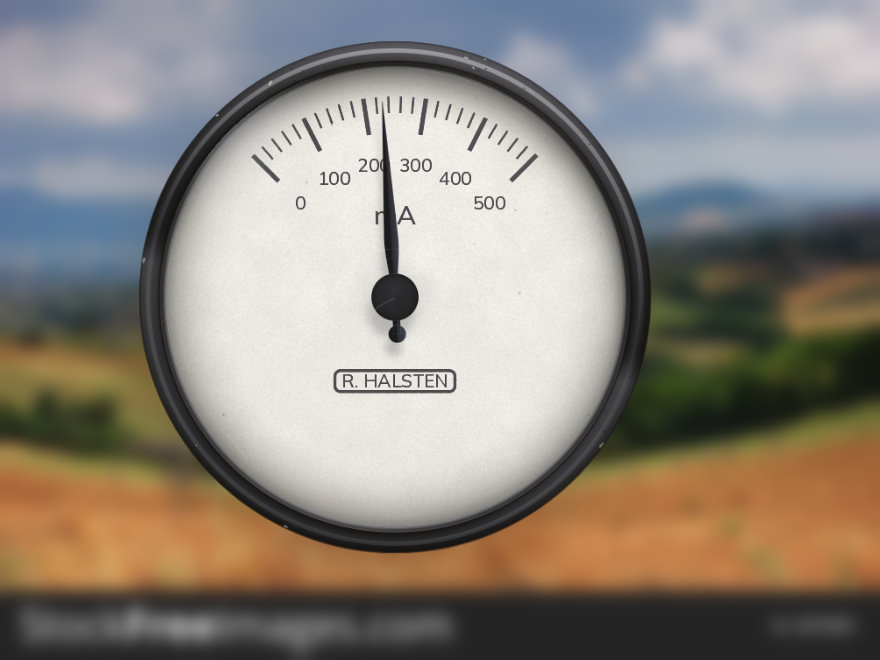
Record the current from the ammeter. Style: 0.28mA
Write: 230mA
